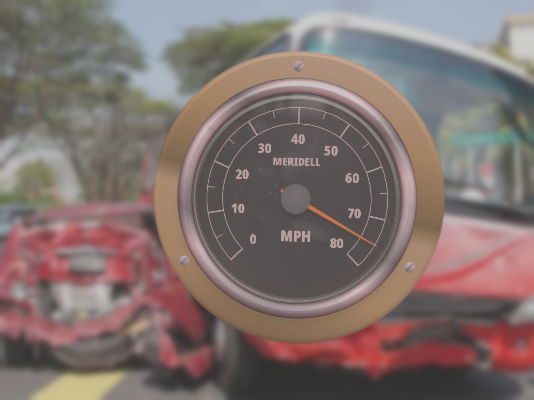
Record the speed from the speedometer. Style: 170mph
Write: 75mph
